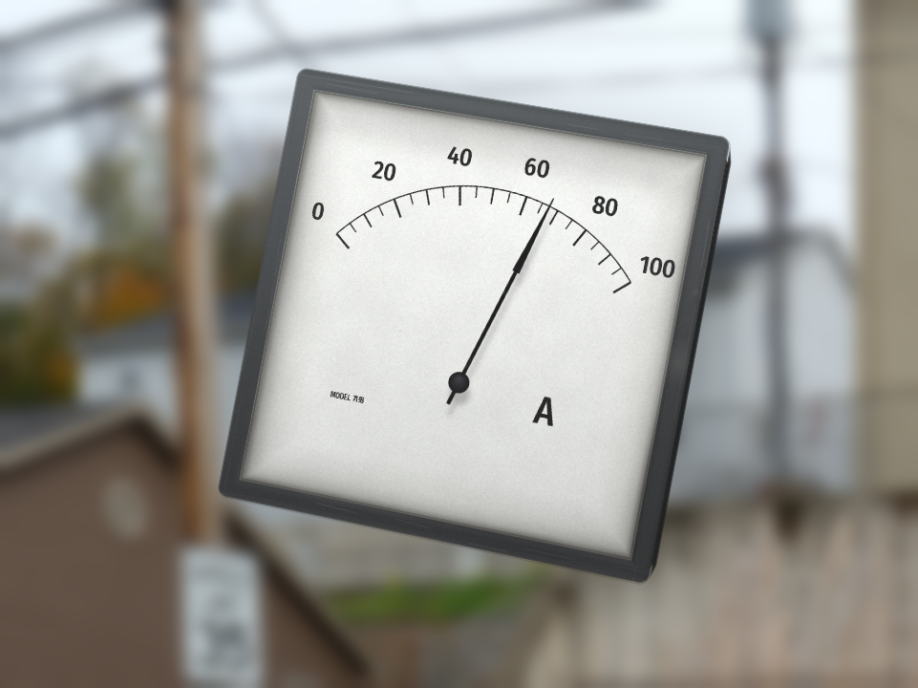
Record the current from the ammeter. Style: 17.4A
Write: 67.5A
